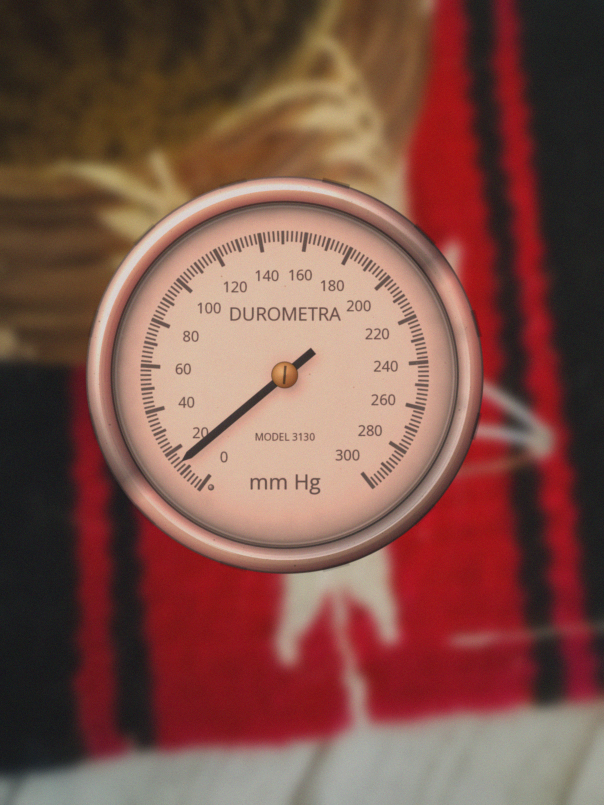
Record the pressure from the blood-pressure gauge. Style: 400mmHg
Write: 14mmHg
